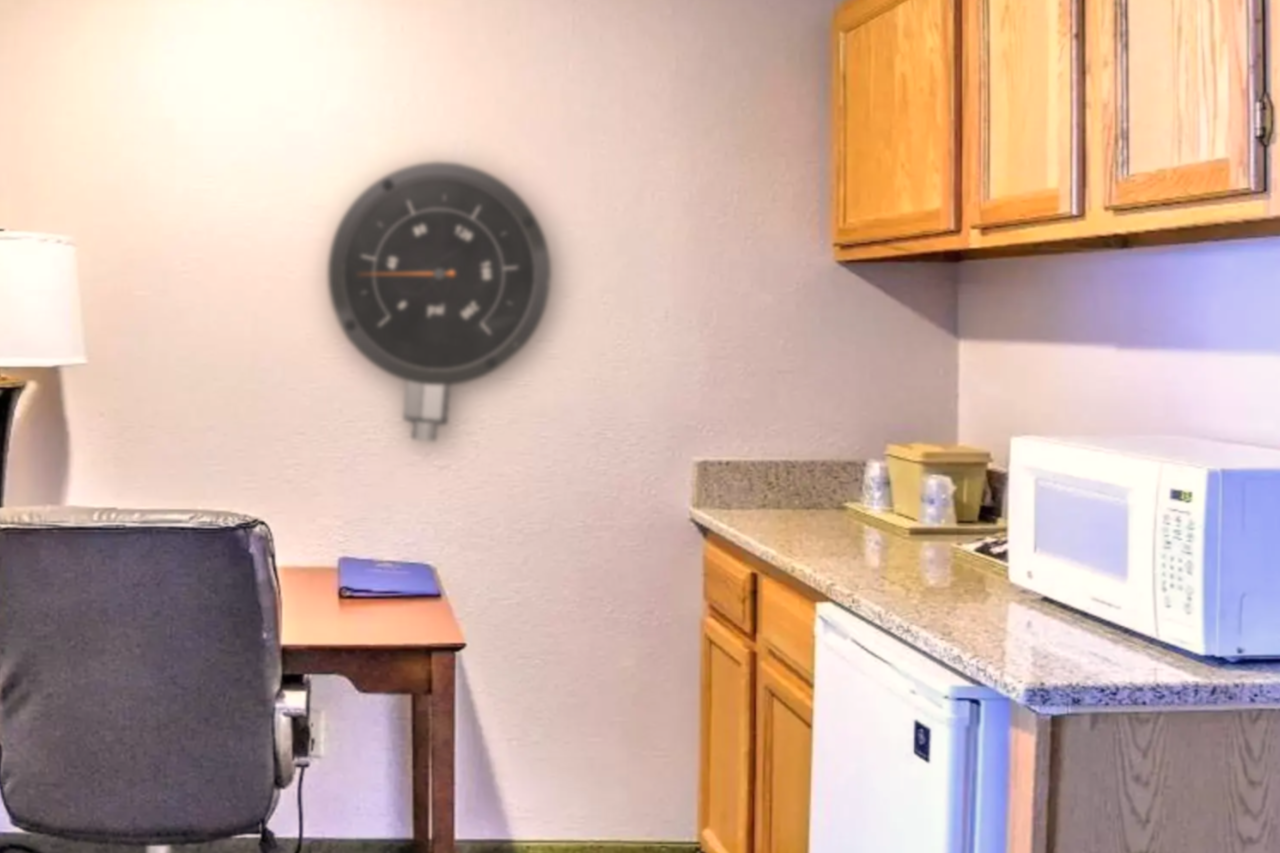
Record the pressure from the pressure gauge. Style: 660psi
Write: 30psi
